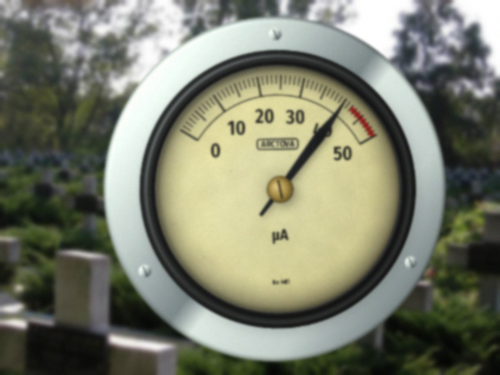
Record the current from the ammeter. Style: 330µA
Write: 40µA
